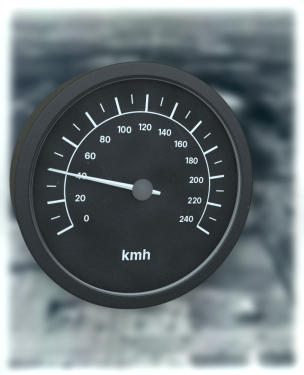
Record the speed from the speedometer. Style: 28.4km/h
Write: 40km/h
